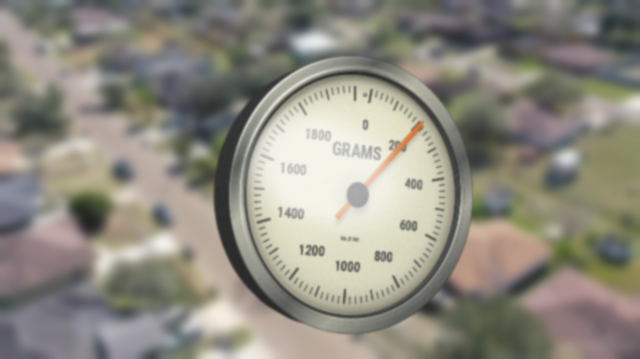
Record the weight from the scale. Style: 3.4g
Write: 200g
